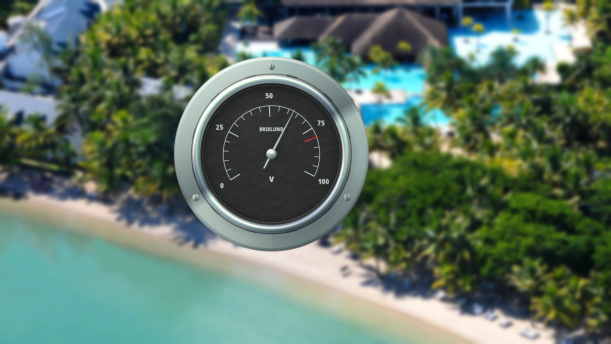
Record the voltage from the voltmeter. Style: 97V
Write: 62.5V
